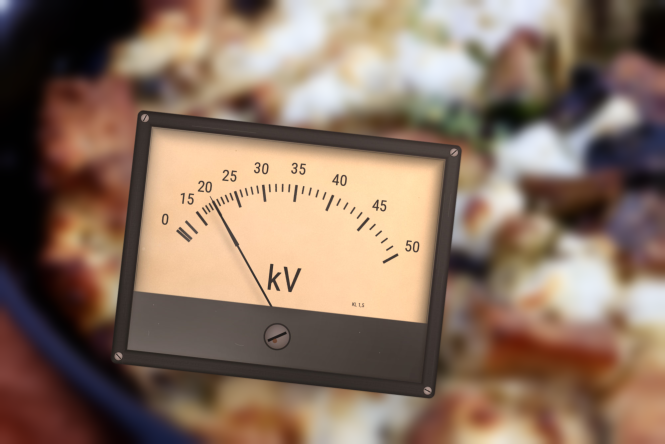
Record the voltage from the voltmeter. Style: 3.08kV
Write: 20kV
